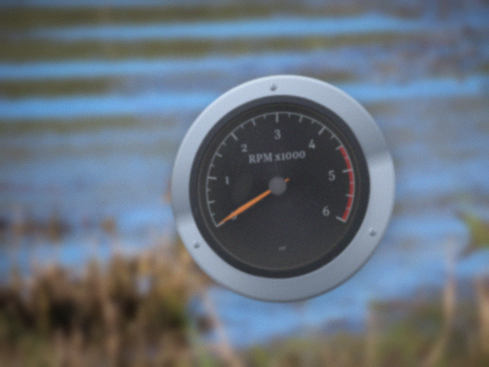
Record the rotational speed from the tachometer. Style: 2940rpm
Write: 0rpm
